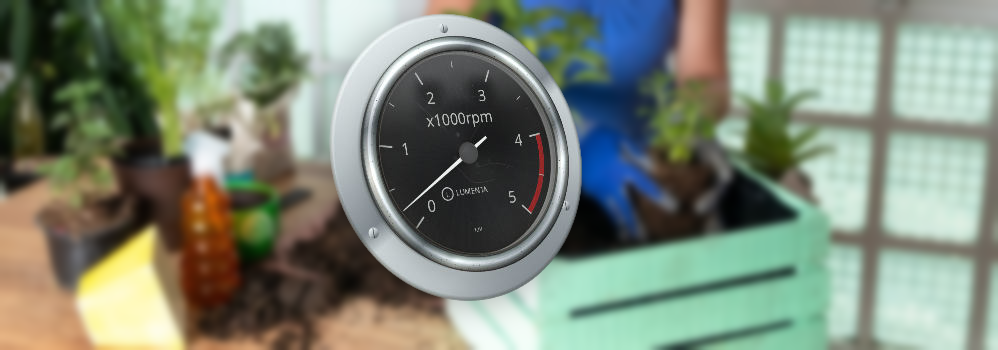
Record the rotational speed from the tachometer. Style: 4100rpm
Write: 250rpm
